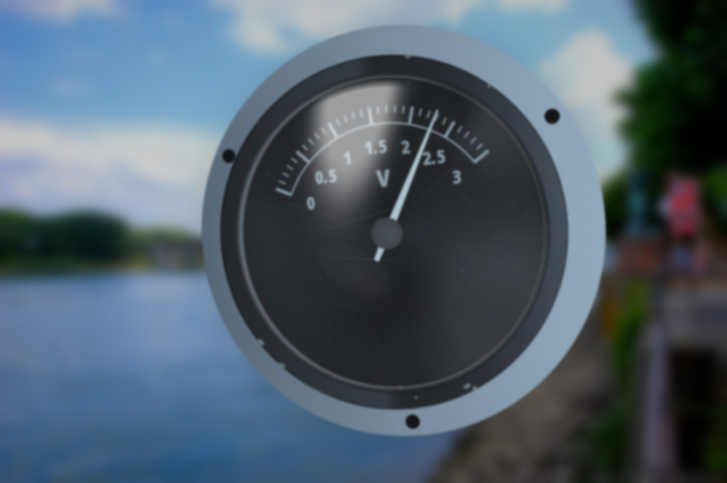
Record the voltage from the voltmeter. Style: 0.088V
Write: 2.3V
